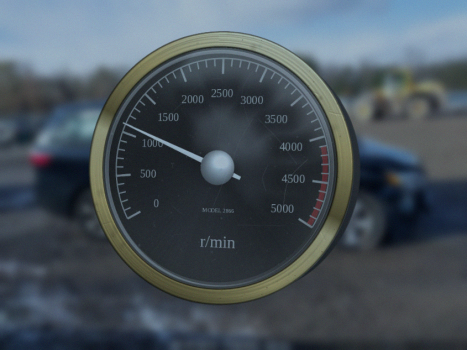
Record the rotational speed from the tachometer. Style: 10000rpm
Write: 1100rpm
